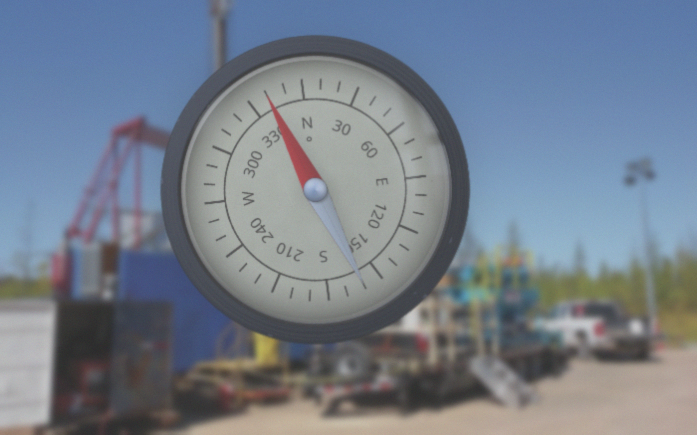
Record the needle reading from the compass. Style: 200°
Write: 340°
